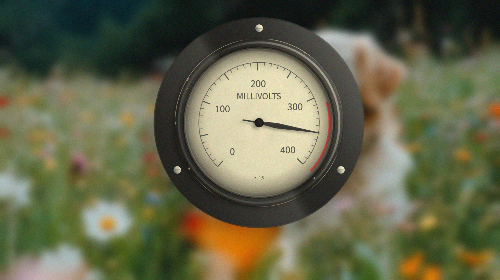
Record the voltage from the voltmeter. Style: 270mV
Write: 350mV
